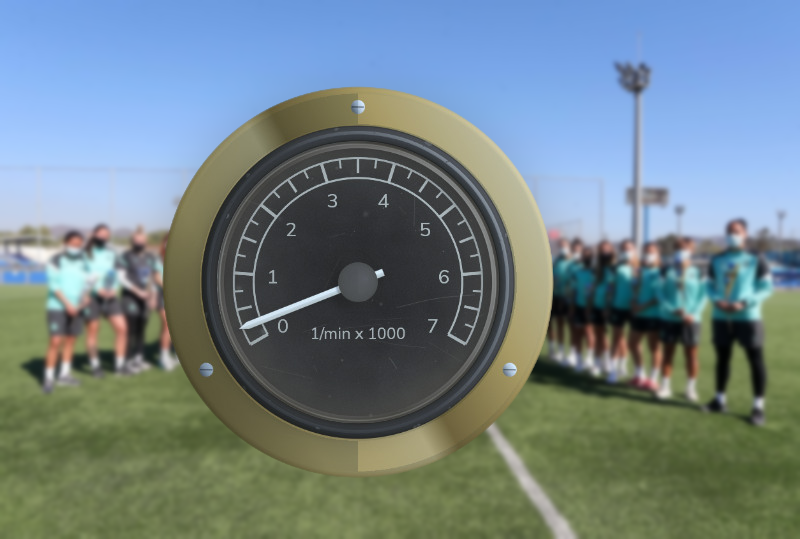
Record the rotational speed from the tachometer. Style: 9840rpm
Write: 250rpm
